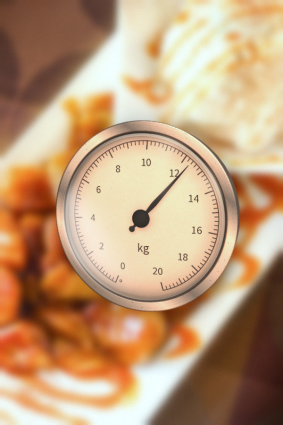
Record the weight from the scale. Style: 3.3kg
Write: 12.4kg
